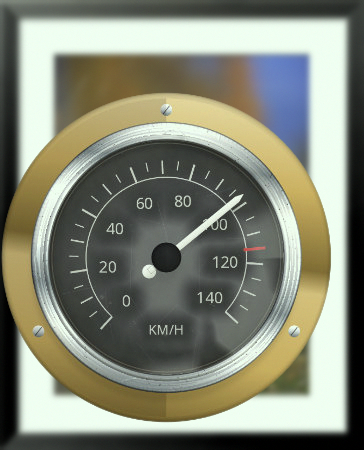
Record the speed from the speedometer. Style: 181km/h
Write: 97.5km/h
